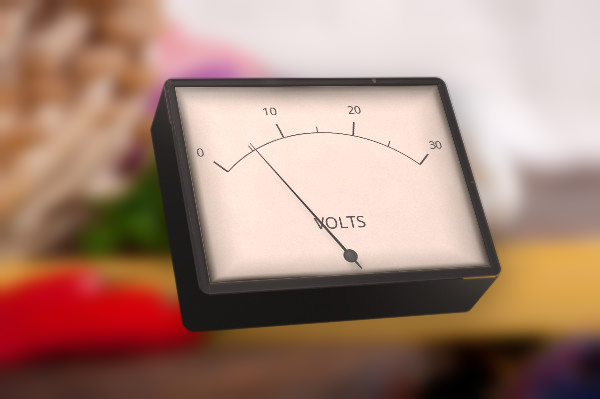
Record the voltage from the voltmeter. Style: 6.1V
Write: 5V
